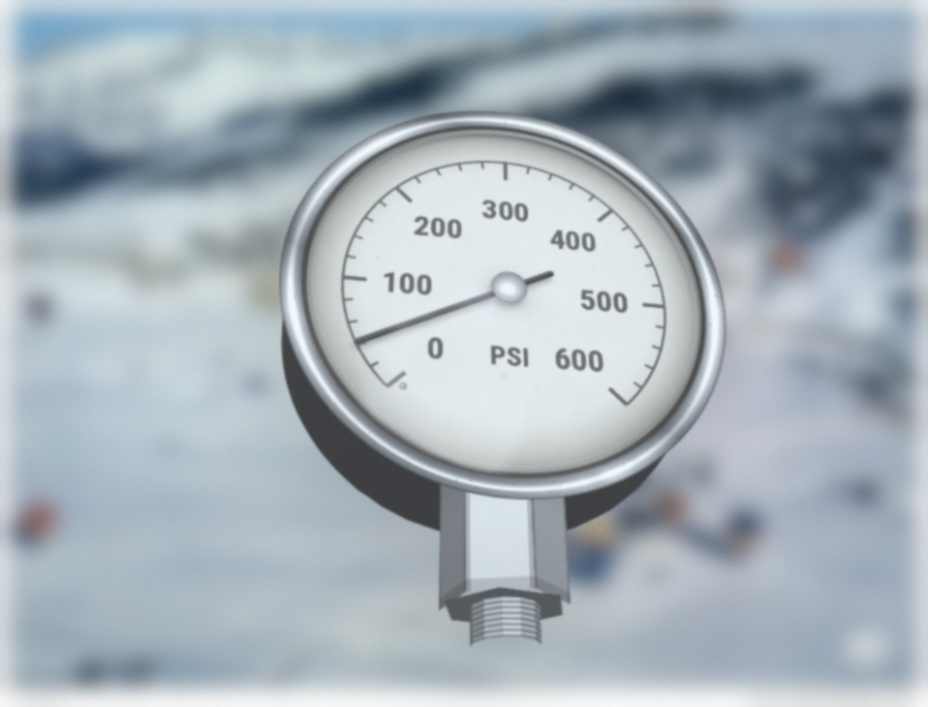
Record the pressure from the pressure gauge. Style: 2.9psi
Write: 40psi
